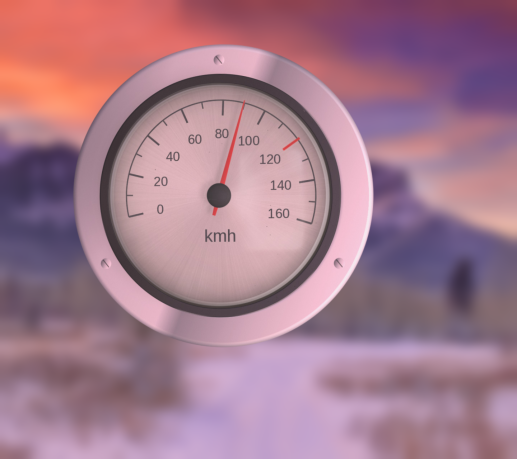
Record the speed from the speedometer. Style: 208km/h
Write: 90km/h
